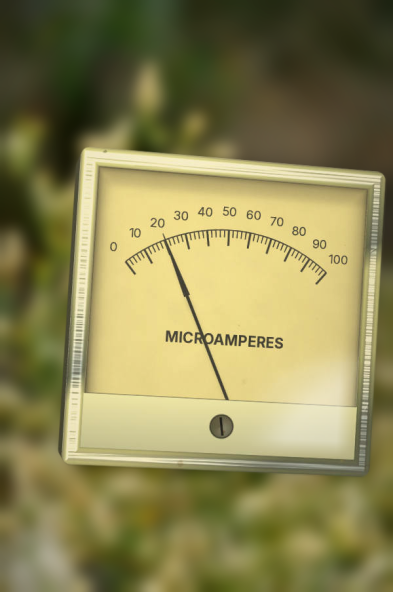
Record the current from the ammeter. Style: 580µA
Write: 20µA
